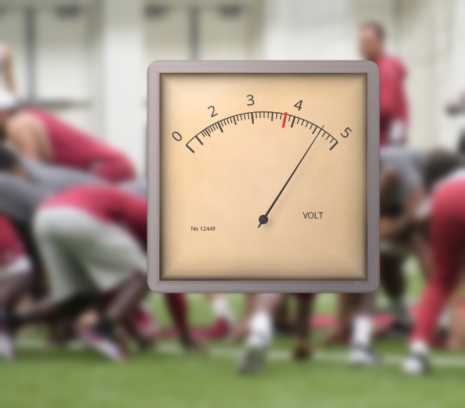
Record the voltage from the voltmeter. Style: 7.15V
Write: 4.6V
